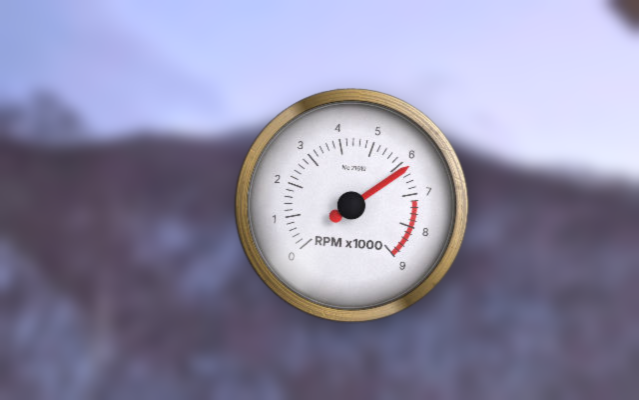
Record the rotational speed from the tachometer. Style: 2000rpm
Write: 6200rpm
